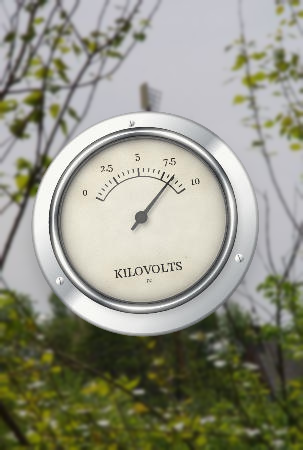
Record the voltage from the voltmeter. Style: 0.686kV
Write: 8.5kV
